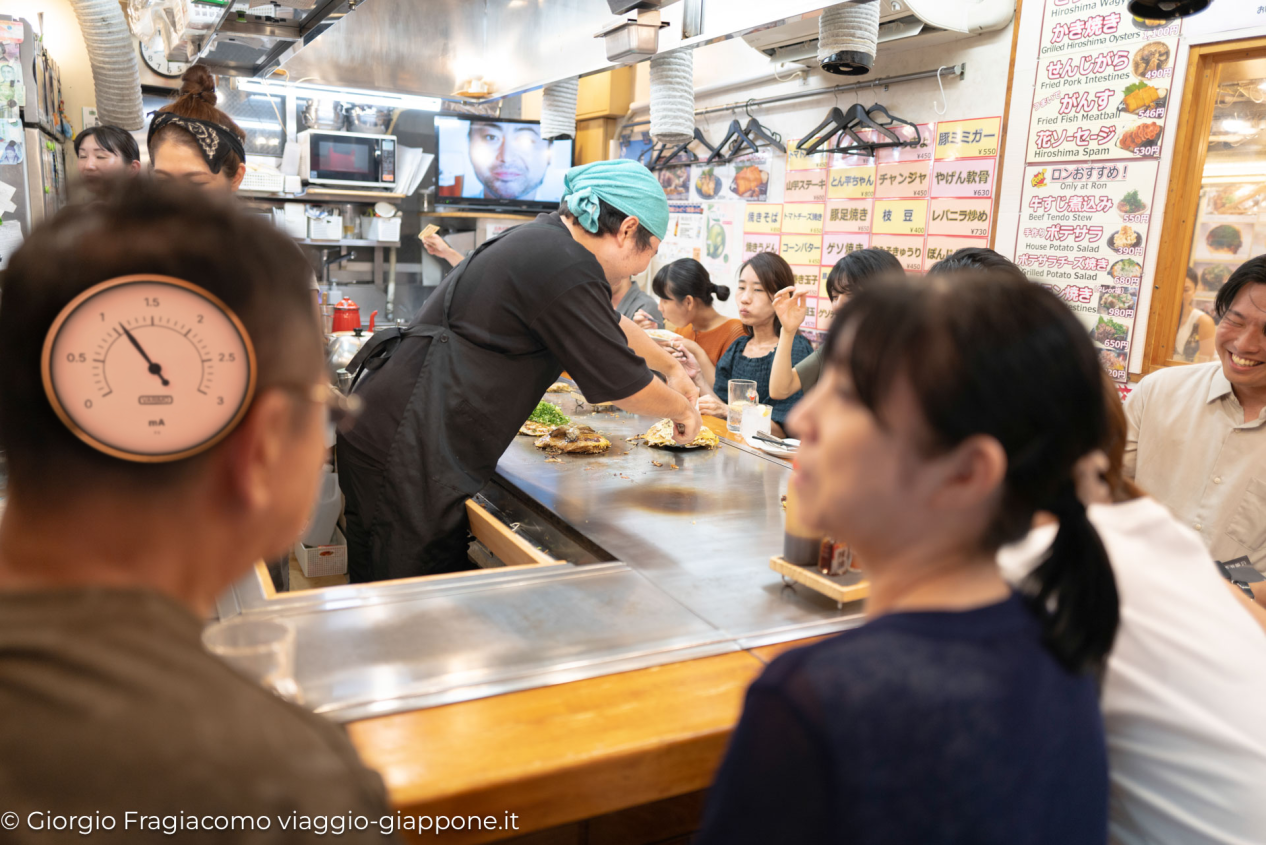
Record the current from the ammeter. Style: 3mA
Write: 1.1mA
